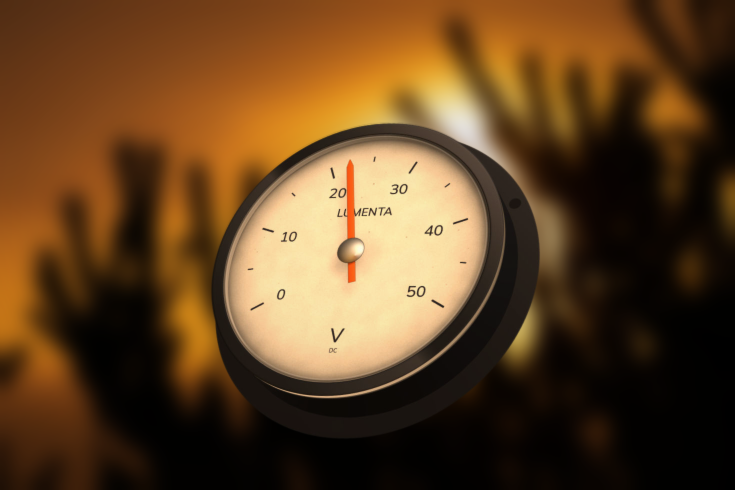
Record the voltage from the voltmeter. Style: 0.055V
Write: 22.5V
